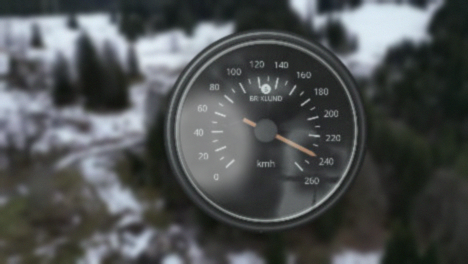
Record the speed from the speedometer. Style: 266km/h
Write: 240km/h
